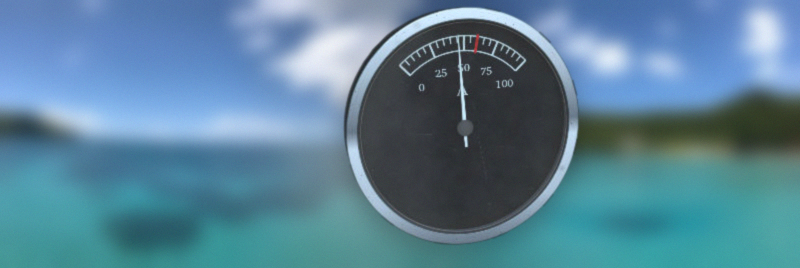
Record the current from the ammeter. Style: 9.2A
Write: 45A
